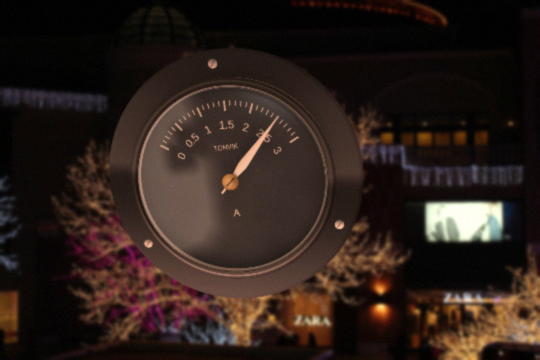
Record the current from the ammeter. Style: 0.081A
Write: 2.5A
